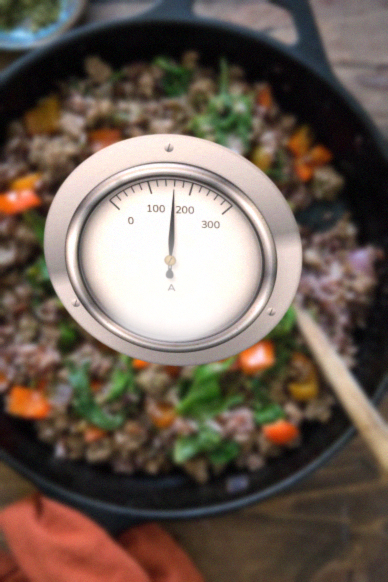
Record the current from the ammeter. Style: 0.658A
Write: 160A
